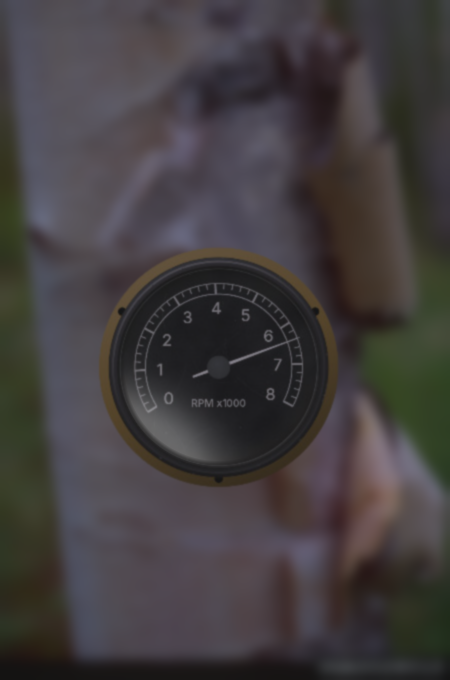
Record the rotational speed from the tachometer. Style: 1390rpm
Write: 6400rpm
